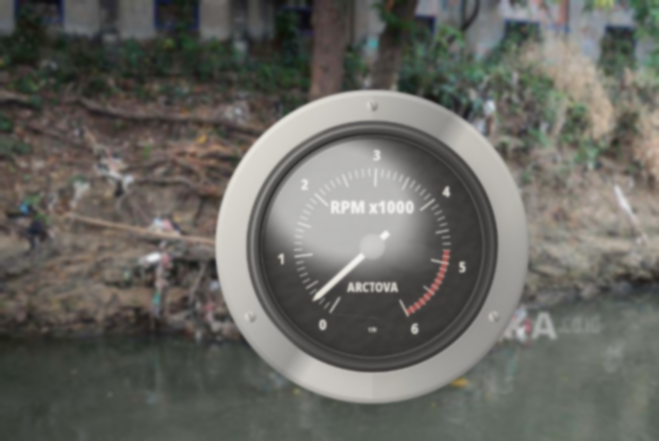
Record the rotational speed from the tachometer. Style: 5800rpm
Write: 300rpm
